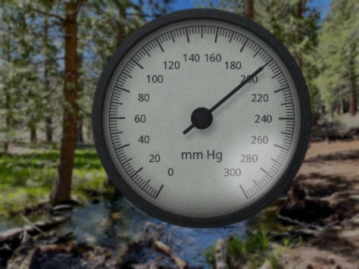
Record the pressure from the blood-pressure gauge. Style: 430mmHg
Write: 200mmHg
